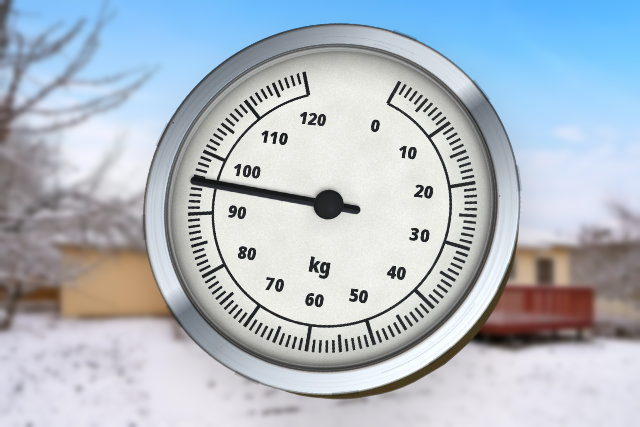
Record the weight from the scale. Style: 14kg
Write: 95kg
